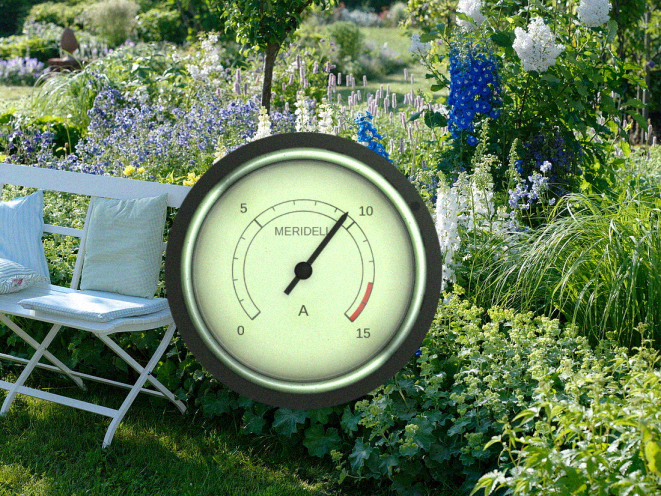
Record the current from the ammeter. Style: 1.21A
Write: 9.5A
